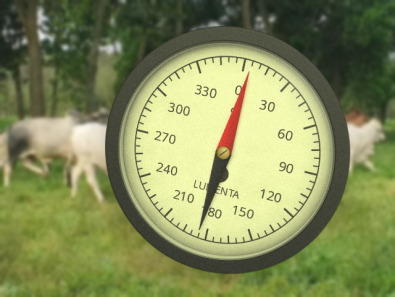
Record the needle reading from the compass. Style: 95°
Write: 5°
